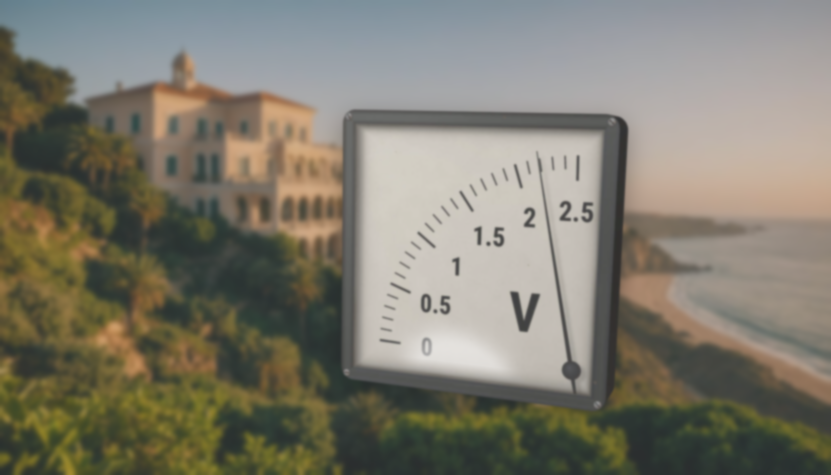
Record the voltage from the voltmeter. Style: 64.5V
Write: 2.2V
